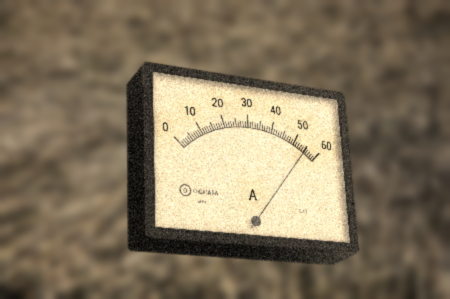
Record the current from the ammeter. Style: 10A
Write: 55A
